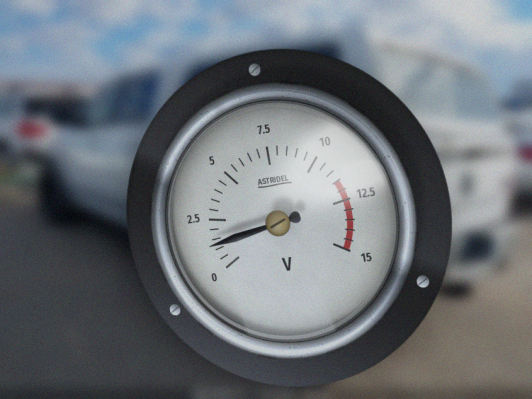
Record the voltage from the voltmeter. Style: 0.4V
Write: 1.25V
